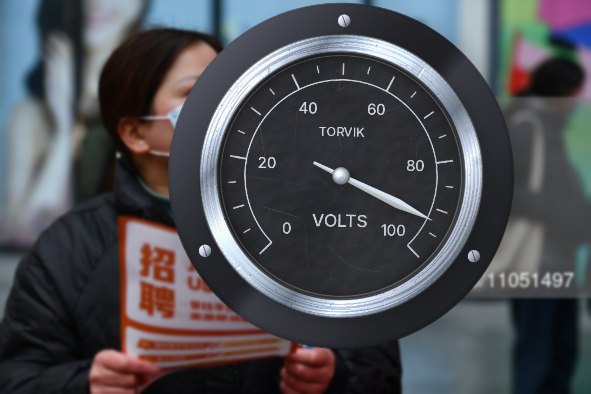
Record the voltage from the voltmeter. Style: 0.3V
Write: 92.5V
